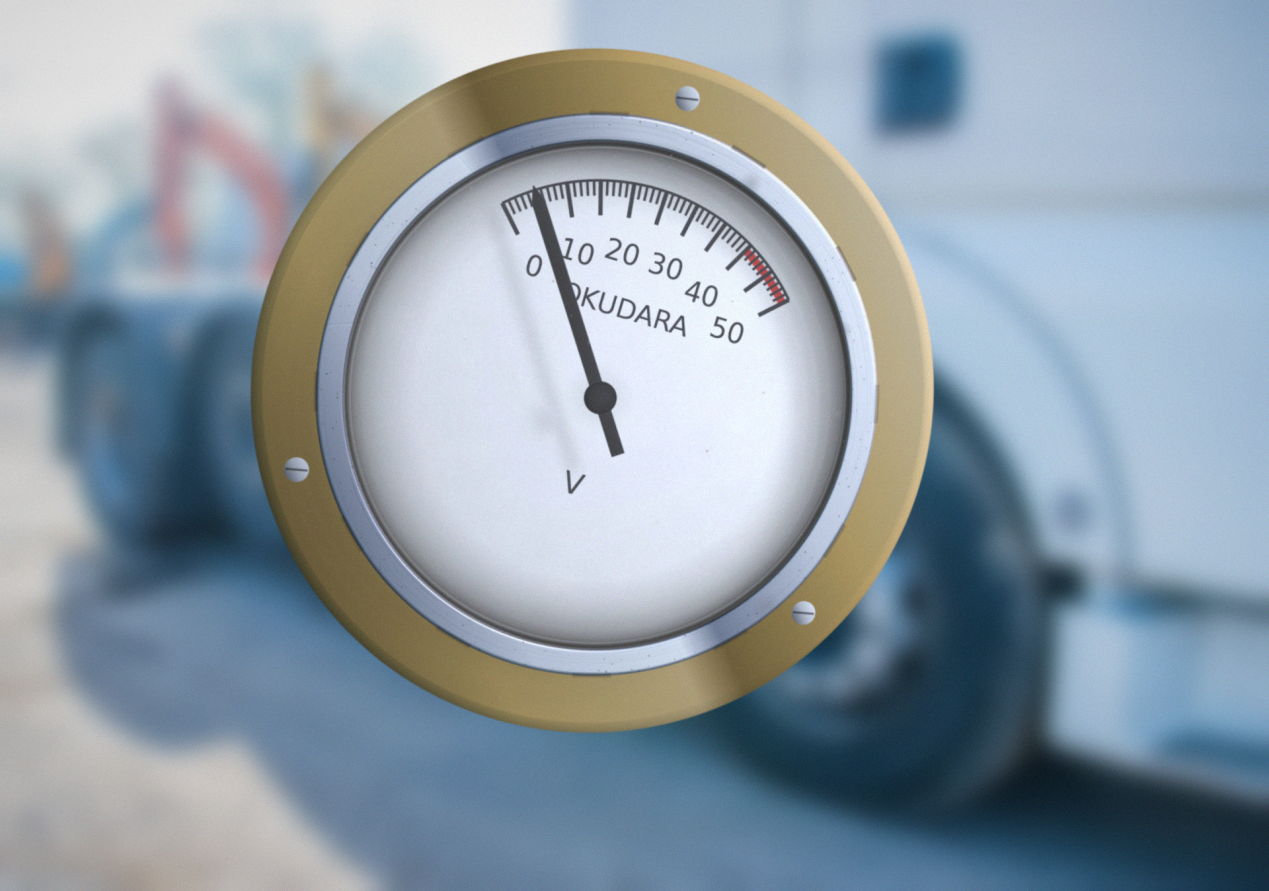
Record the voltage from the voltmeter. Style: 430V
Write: 5V
